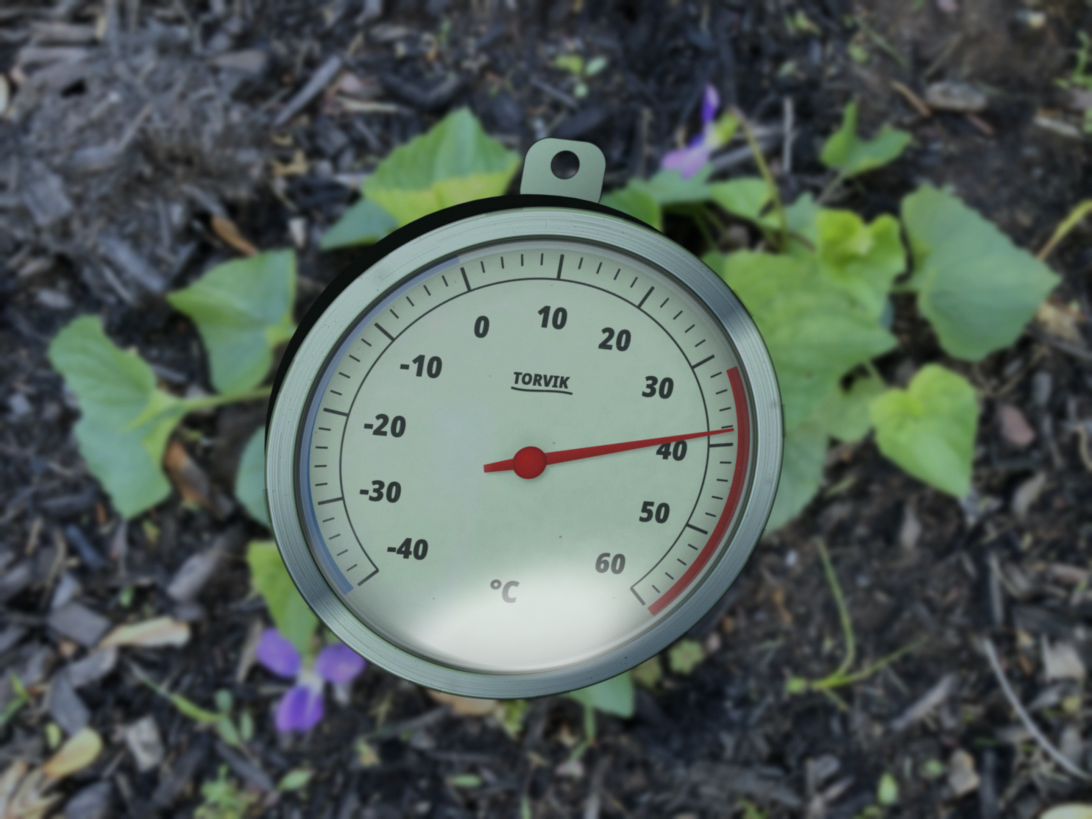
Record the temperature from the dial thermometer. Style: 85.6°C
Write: 38°C
